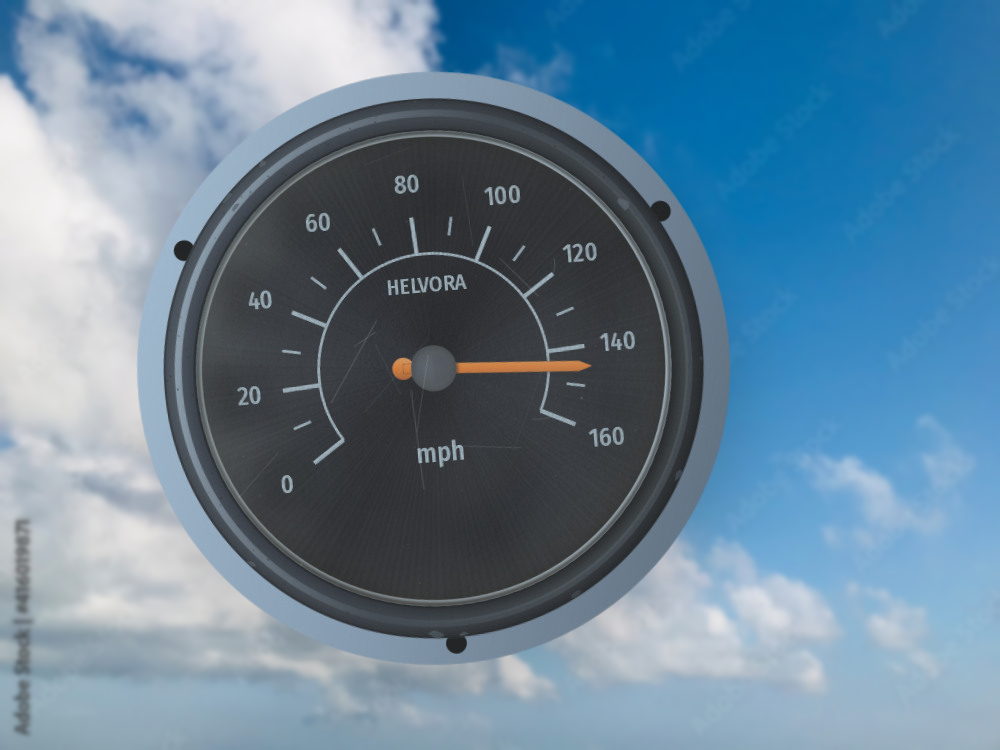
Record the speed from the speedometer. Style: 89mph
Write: 145mph
